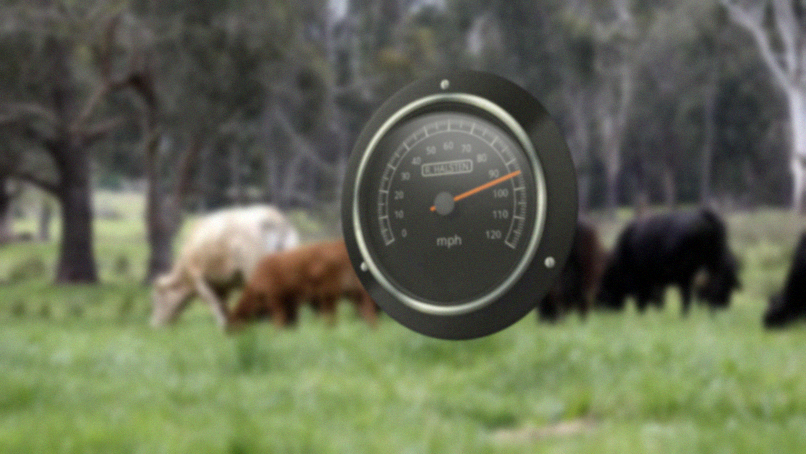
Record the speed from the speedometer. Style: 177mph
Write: 95mph
